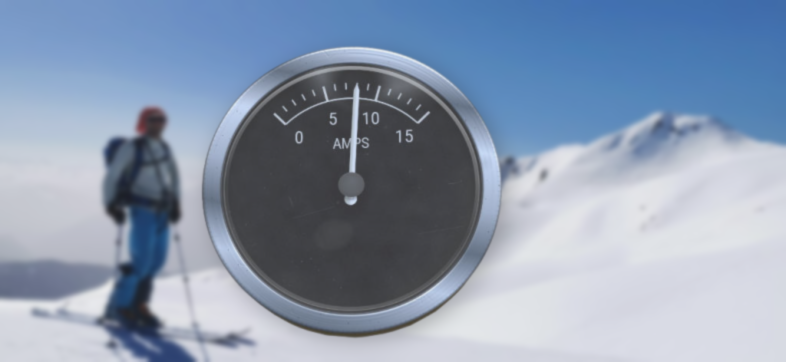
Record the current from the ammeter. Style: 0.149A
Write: 8A
